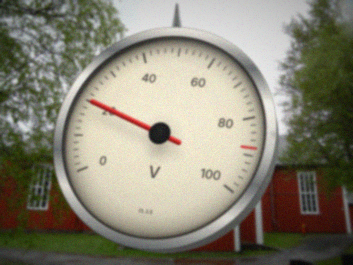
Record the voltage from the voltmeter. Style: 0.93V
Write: 20V
